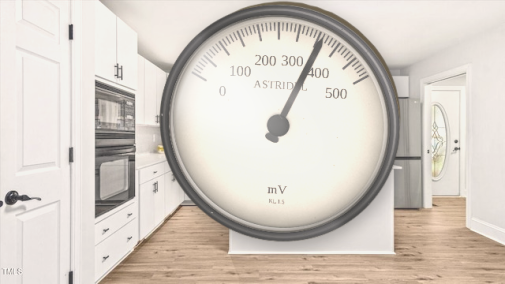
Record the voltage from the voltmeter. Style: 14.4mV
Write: 360mV
